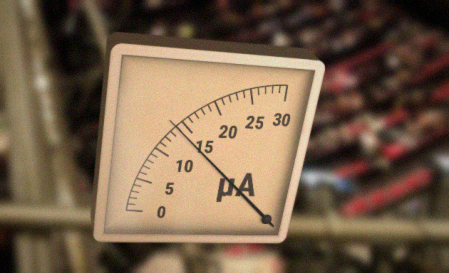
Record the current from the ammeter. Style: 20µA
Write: 14µA
